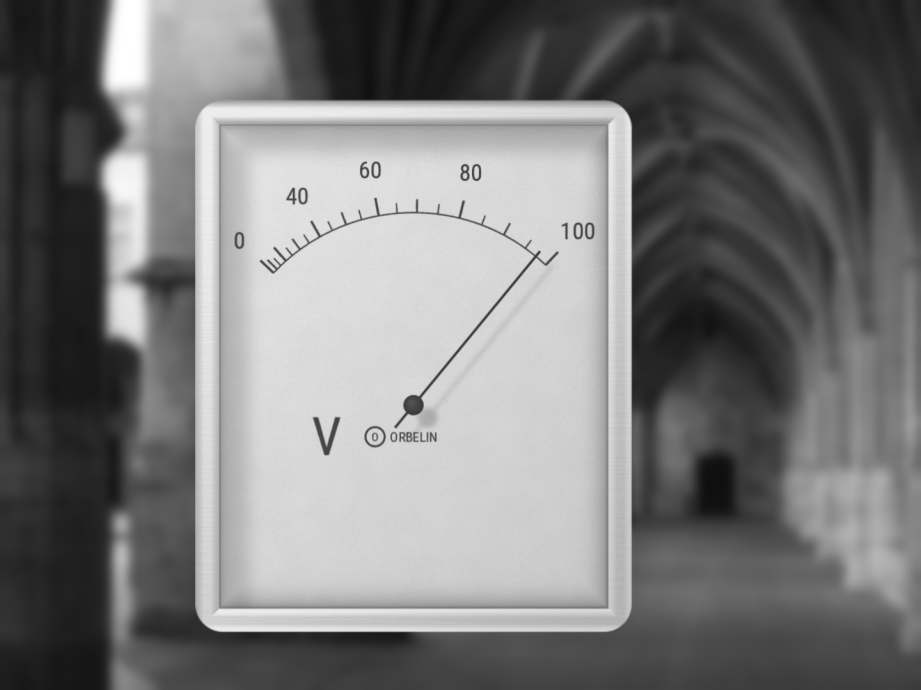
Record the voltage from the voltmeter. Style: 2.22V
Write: 97.5V
